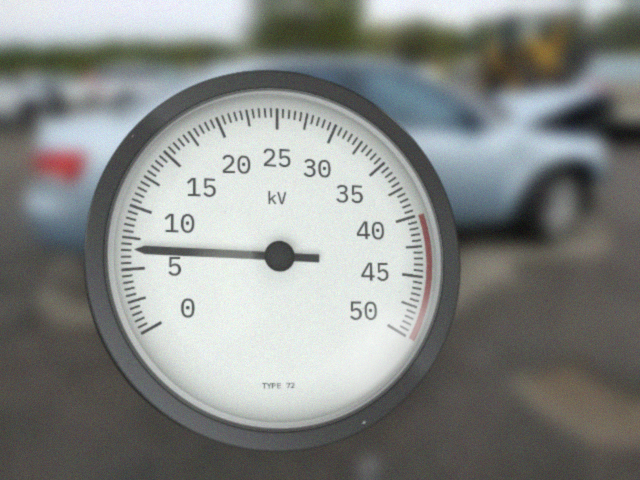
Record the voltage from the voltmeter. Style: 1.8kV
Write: 6.5kV
